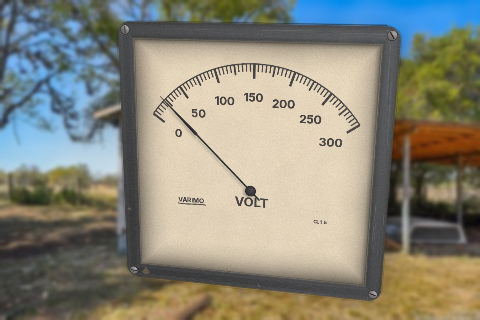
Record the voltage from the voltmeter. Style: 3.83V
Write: 25V
